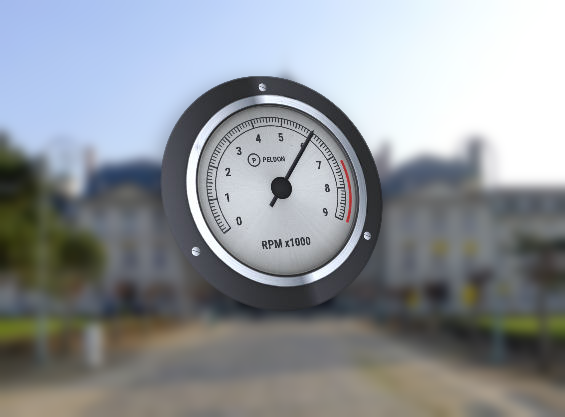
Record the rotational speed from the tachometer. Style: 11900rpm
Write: 6000rpm
